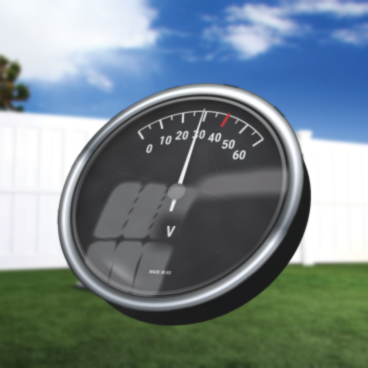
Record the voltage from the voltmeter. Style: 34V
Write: 30V
